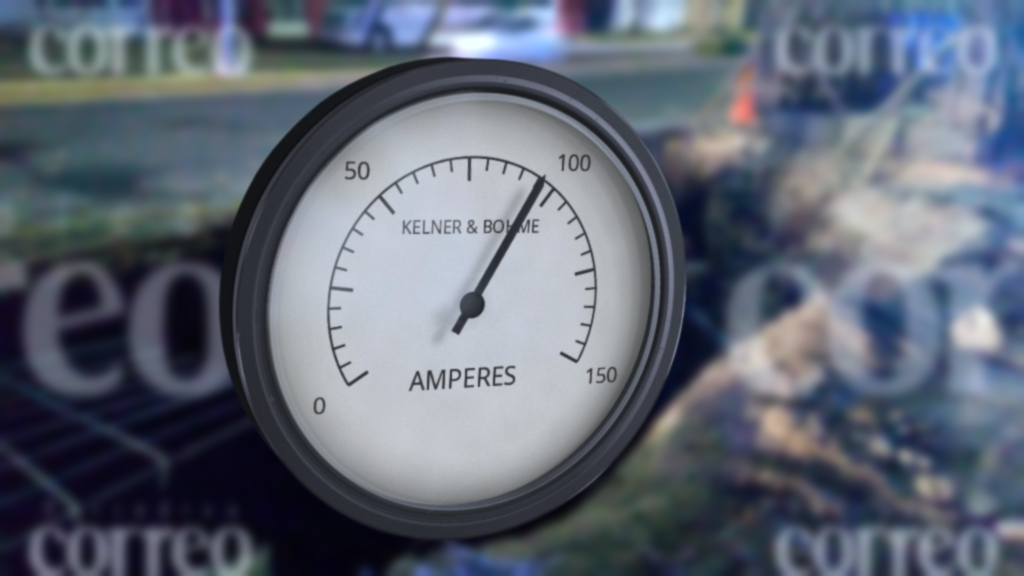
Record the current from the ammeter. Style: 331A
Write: 95A
